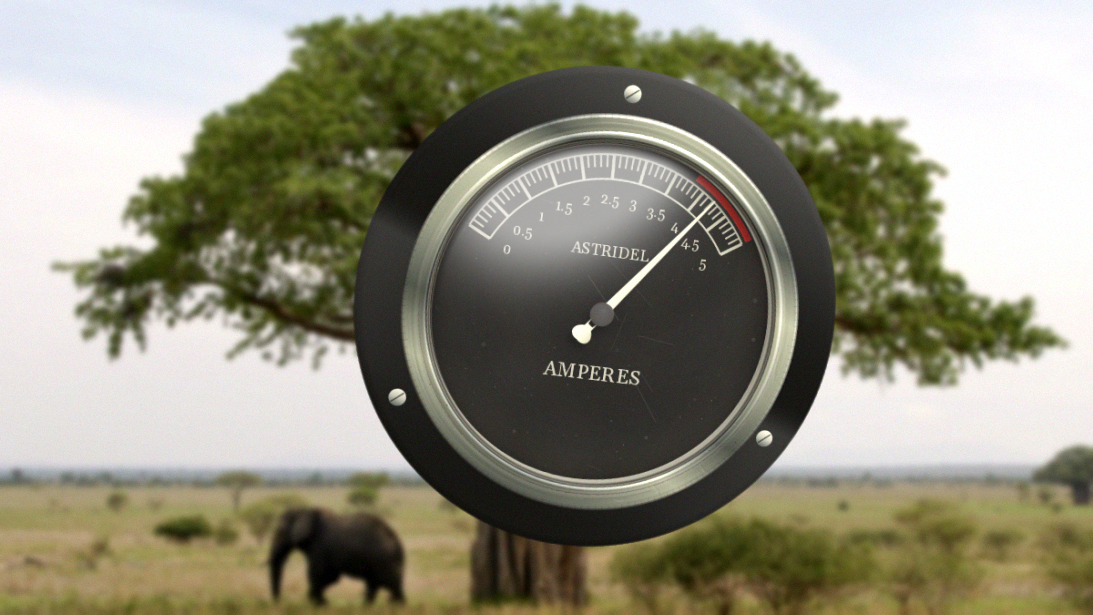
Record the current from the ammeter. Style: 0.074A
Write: 4.2A
